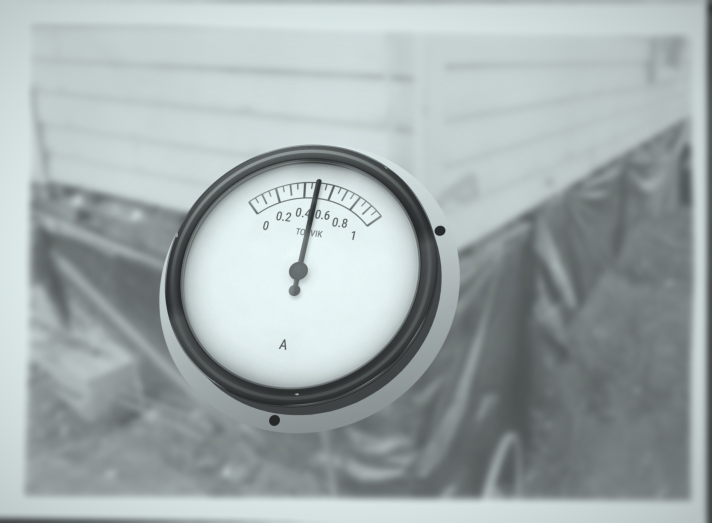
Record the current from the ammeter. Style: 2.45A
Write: 0.5A
